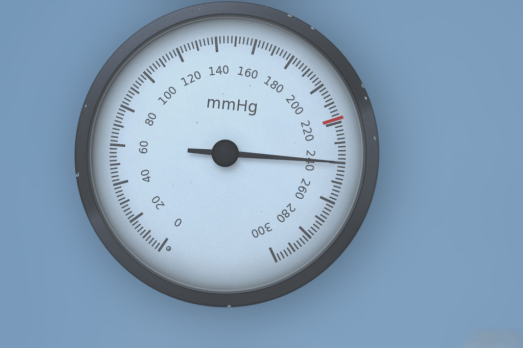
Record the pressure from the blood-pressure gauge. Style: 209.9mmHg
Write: 240mmHg
